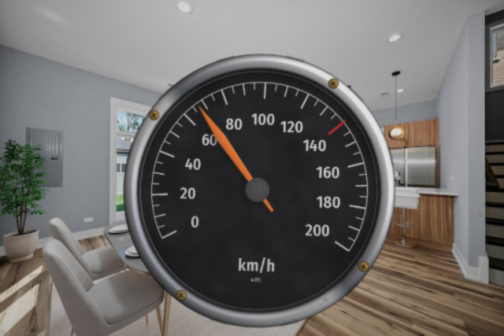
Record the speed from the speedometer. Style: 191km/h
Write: 67.5km/h
